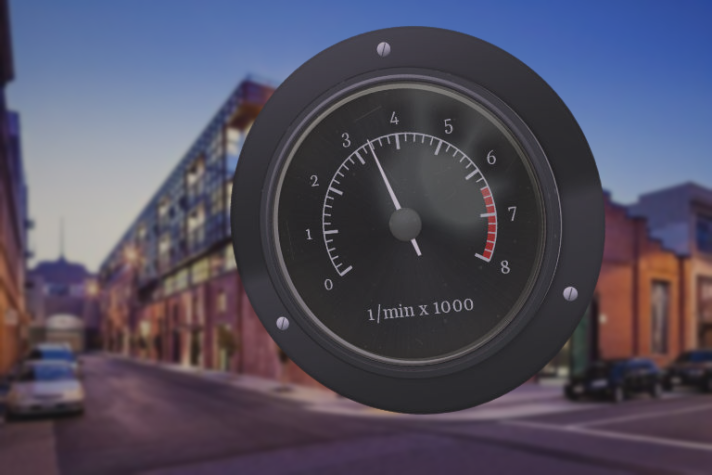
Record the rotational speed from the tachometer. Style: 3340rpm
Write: 3400rpm
